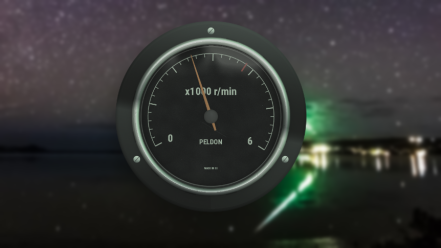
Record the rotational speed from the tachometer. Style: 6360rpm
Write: 2500rpm
